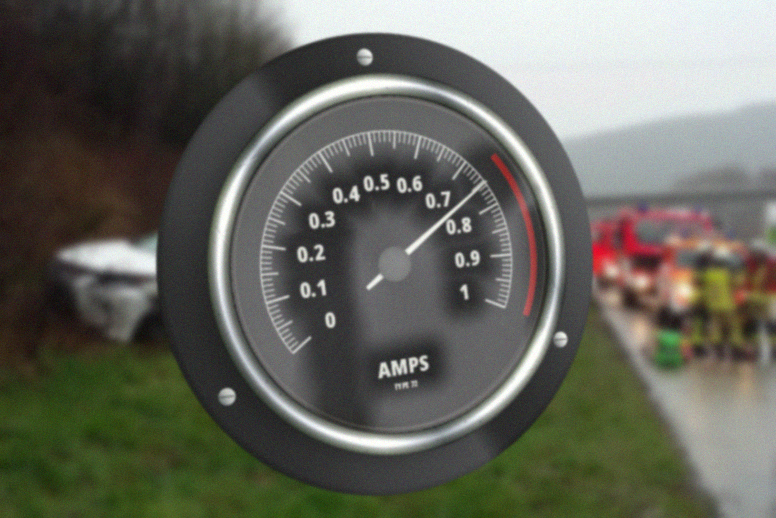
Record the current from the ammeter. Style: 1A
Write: 0.75A
